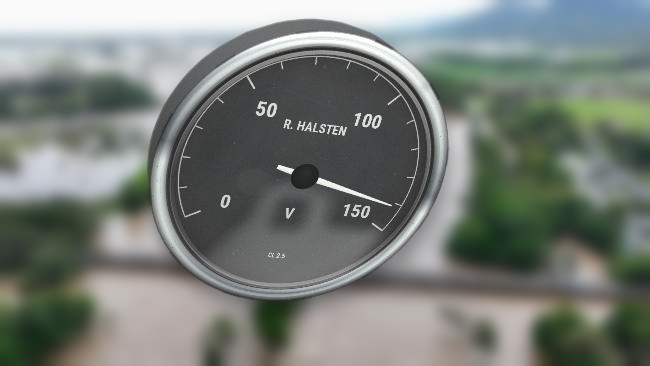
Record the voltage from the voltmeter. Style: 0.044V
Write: 140V
